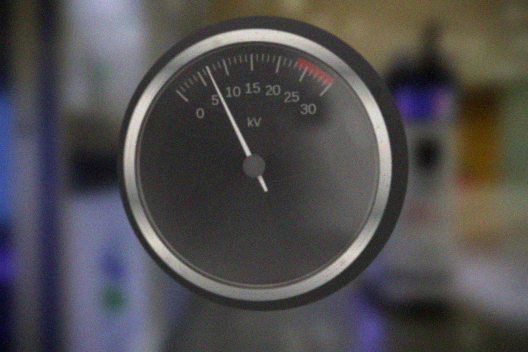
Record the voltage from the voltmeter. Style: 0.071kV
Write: 7kV
